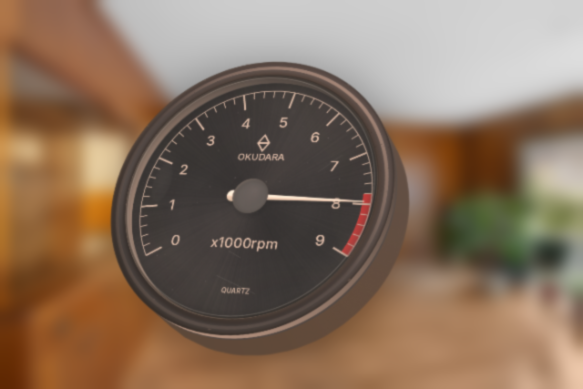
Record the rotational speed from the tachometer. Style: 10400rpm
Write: 8000rpm
